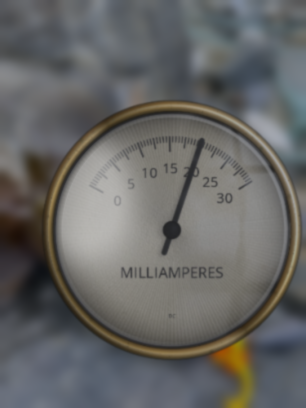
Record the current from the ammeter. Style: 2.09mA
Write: 20mA
